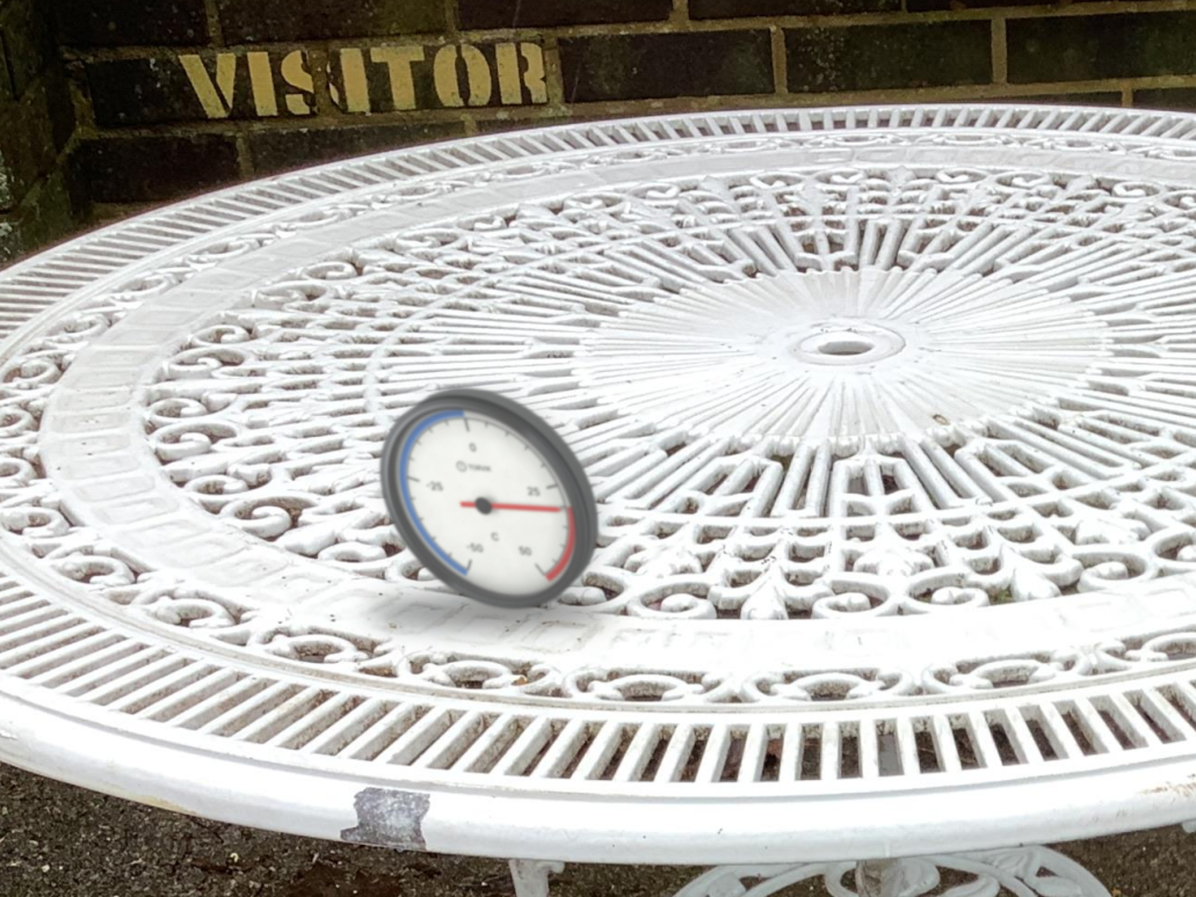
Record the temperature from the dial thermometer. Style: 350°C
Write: 30°C
